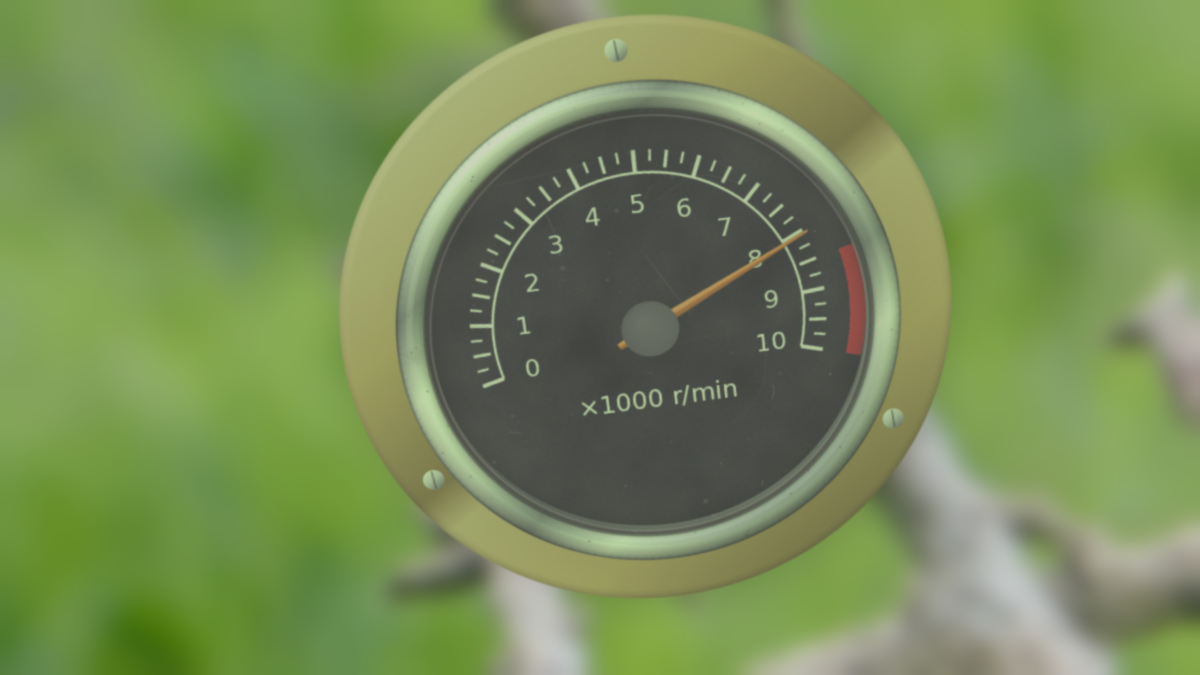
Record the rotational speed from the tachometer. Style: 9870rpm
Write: 8000rpm
